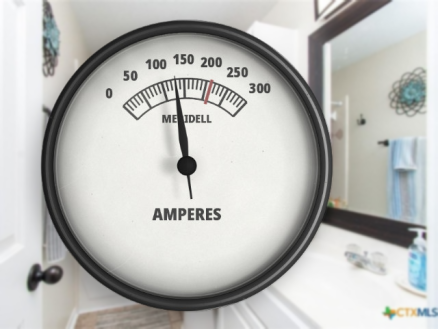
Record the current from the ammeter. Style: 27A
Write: 130A
